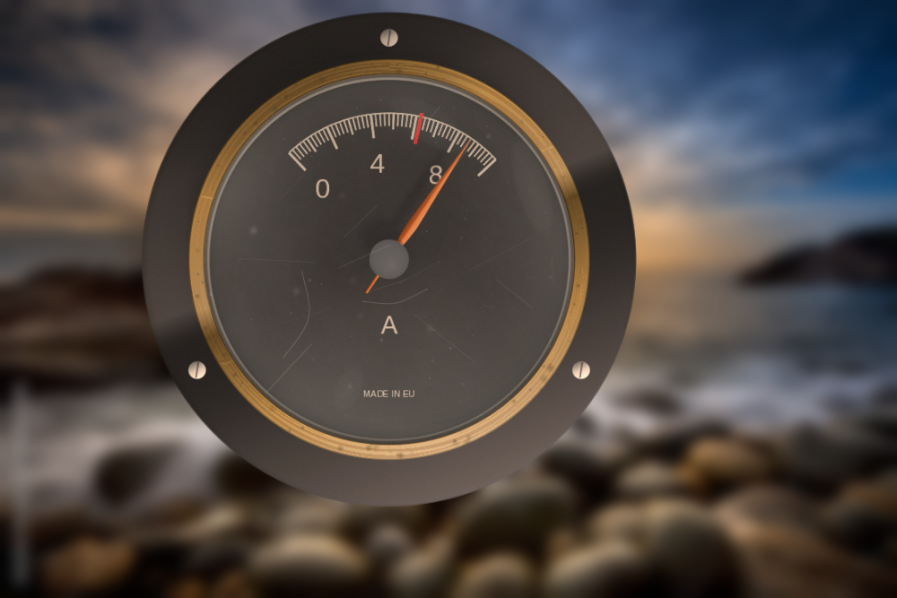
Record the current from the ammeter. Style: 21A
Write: 8.6A
